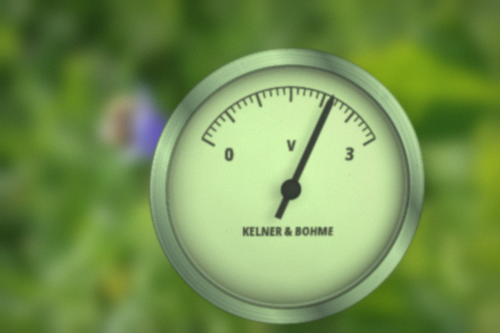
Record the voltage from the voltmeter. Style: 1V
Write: 2.1V
